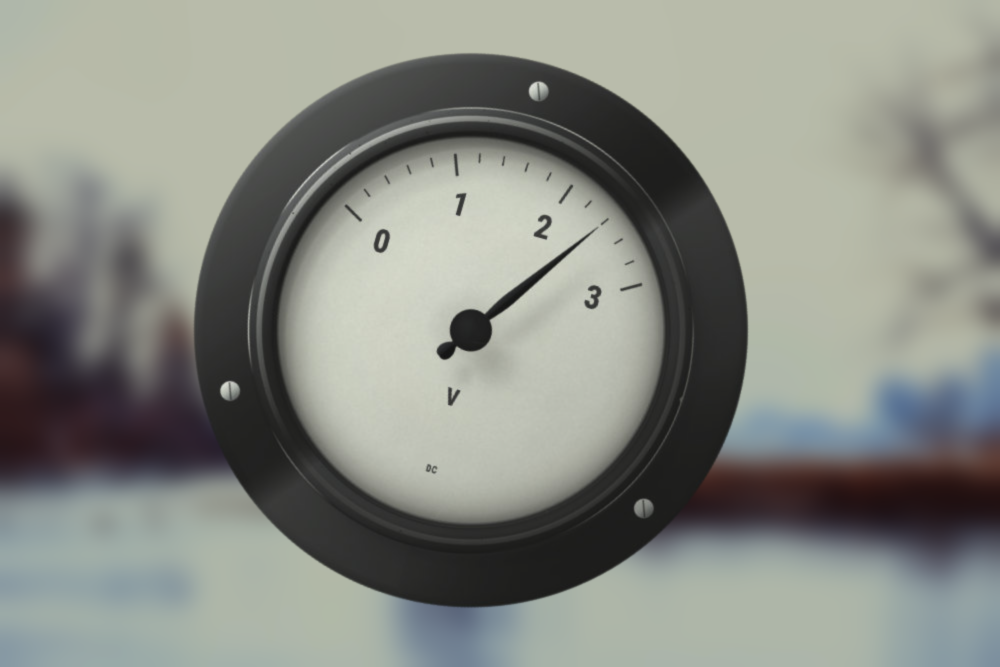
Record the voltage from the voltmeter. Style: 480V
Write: 2.4V
